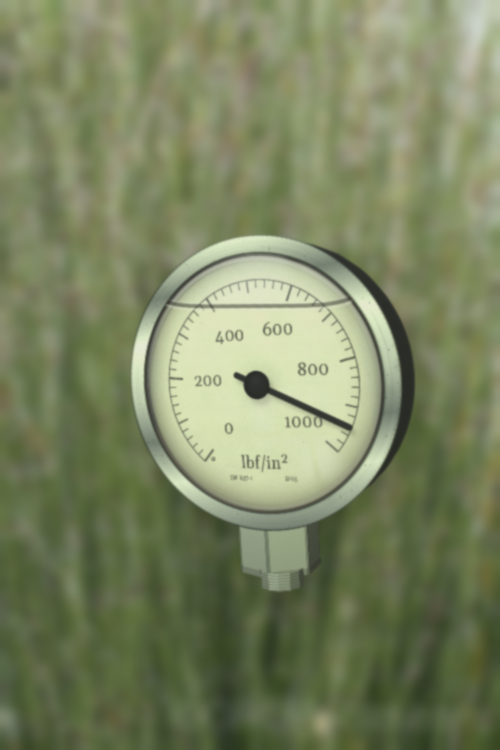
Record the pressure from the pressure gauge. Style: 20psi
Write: 940psi
